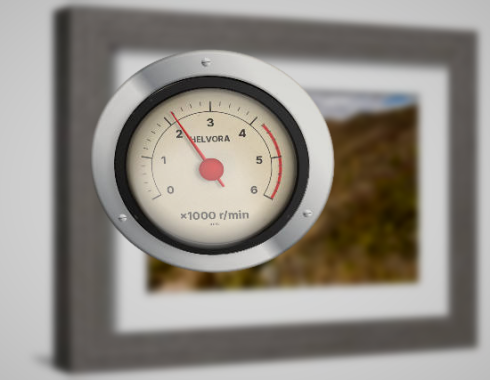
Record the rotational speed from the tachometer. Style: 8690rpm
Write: 2200rpm
